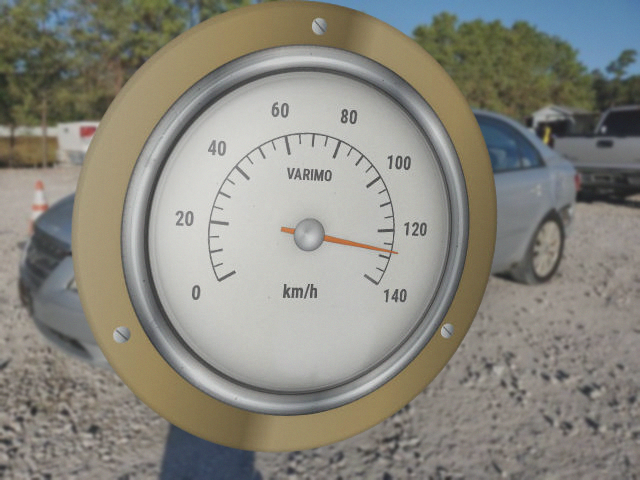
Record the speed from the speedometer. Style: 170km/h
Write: 127.5km/h
